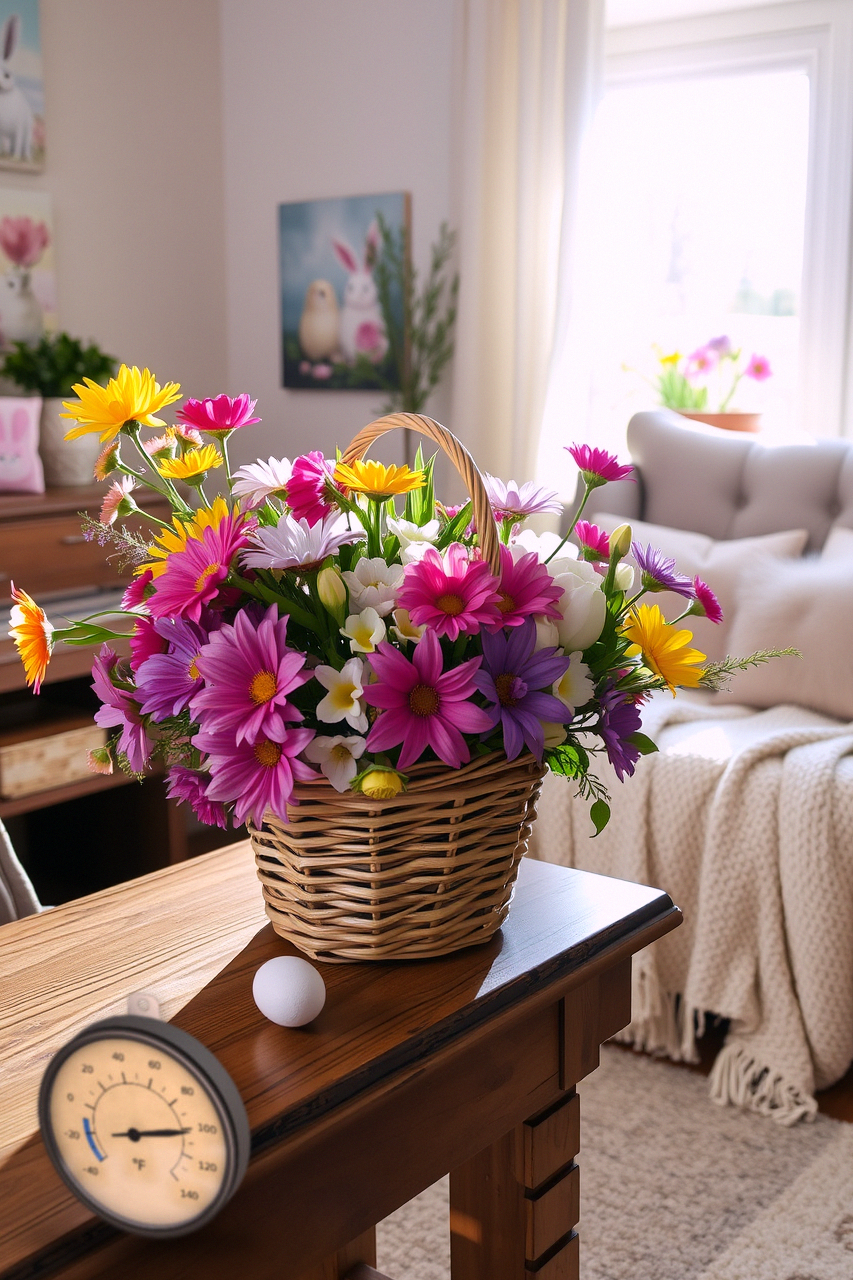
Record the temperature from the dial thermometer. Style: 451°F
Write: 100°F
